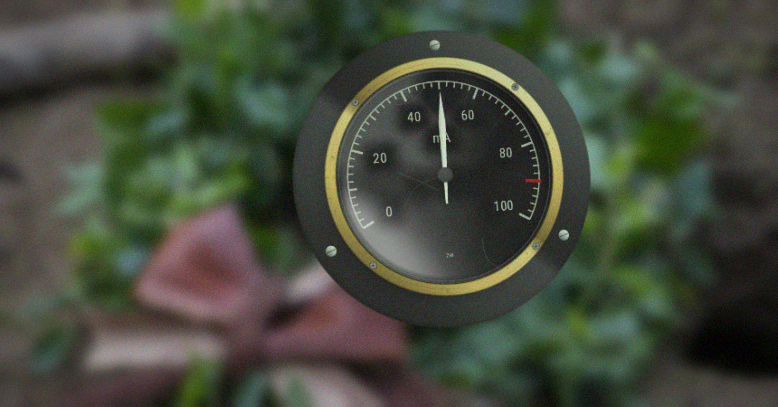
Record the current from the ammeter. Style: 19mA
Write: 50mA
